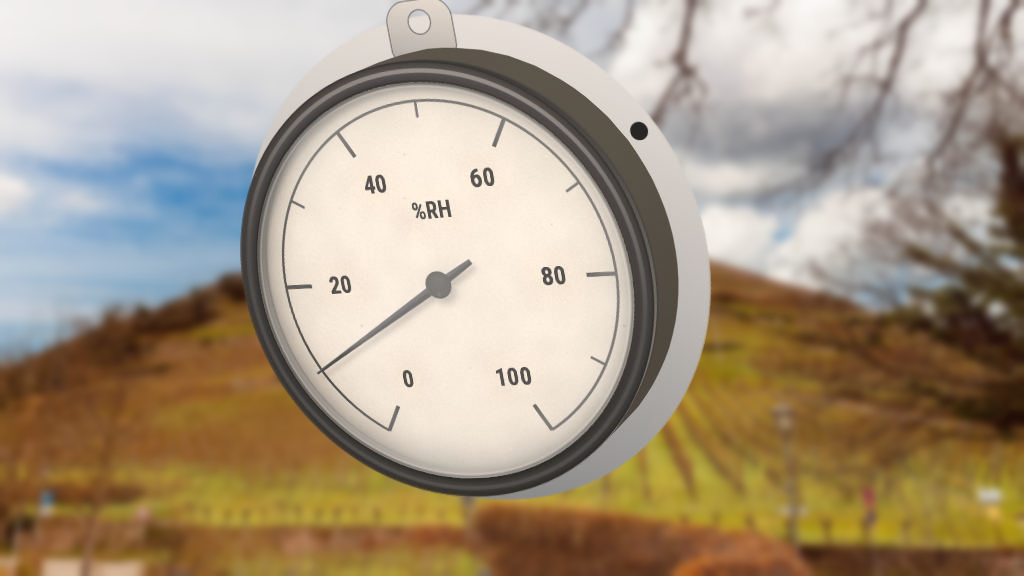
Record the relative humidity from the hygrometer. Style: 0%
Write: 10%
